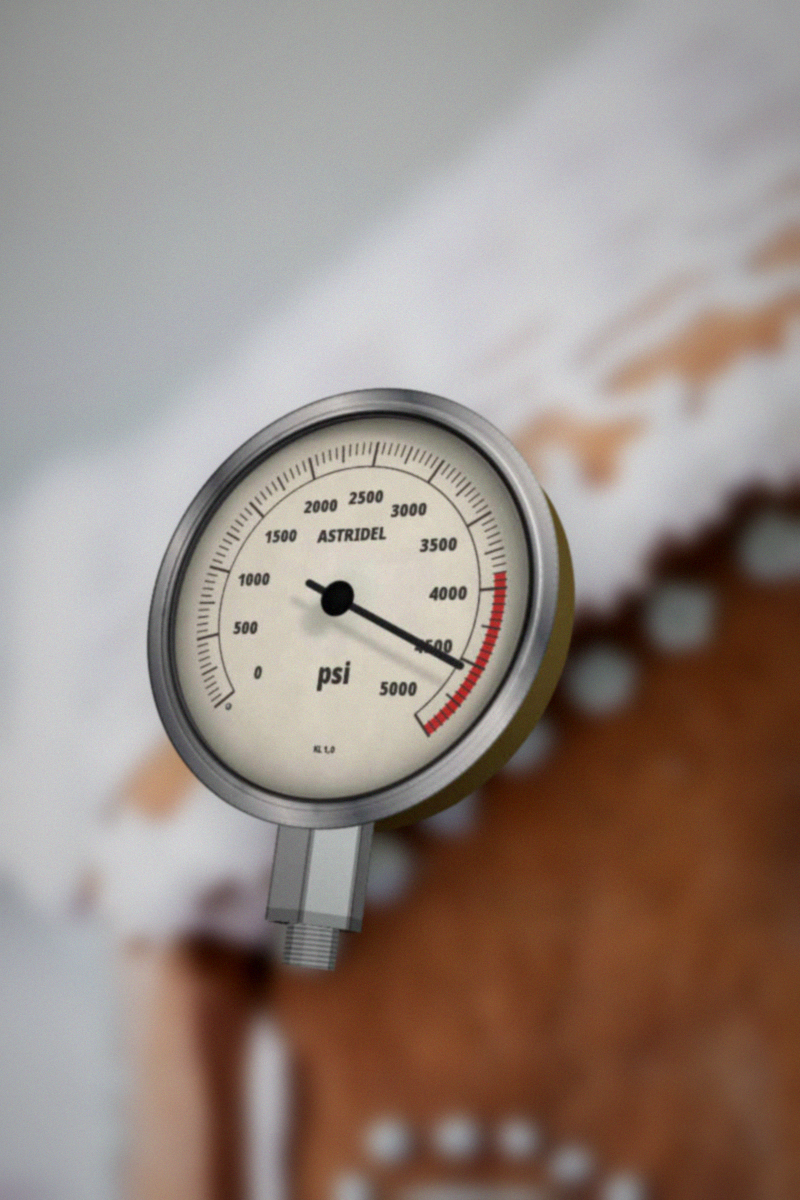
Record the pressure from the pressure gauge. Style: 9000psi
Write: 4550psi
